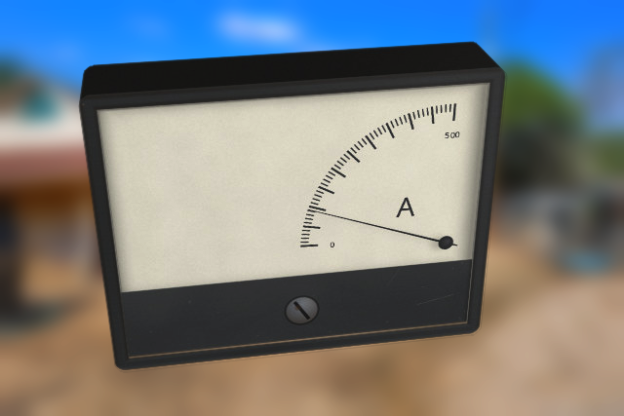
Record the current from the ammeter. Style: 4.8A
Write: 100A
